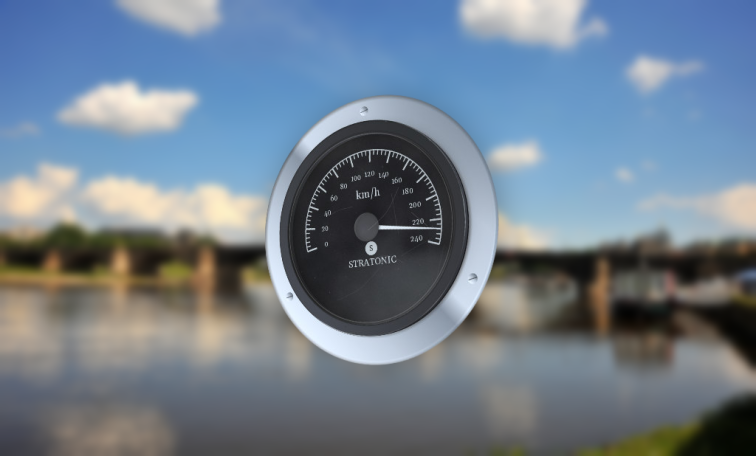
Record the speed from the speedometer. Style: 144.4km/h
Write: 228km/h
